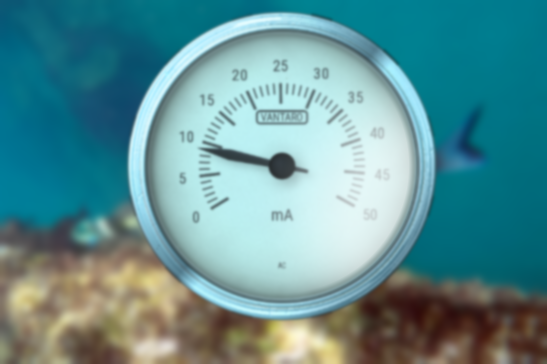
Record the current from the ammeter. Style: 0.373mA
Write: 9mA
